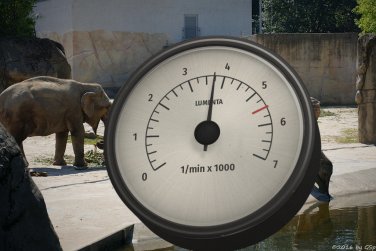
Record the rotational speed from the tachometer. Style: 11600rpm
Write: 3750rpm
